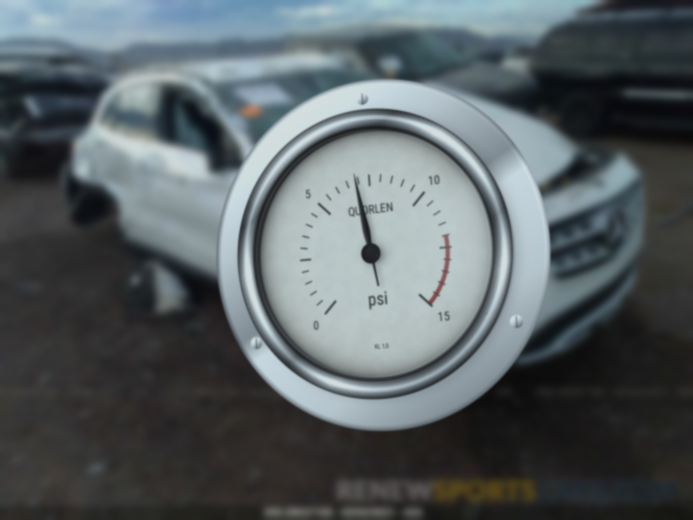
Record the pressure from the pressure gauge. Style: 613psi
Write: 7psi
